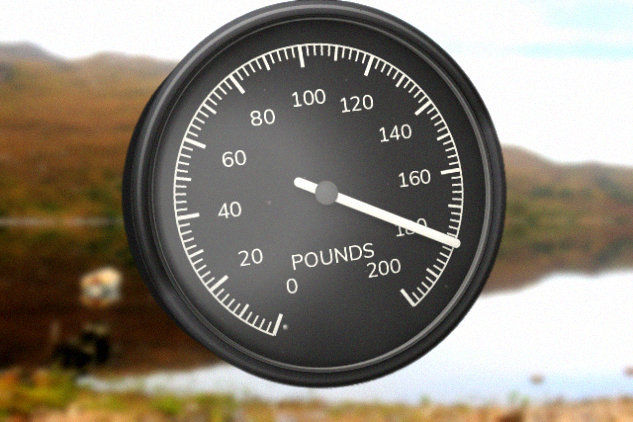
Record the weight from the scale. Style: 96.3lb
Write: 180lb
